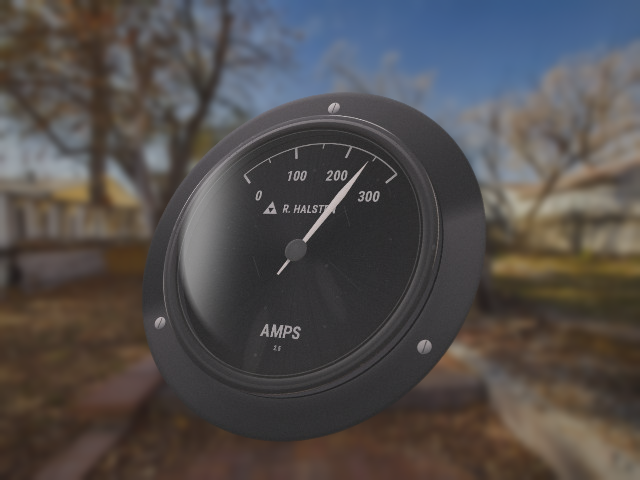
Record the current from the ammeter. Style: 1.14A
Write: 250A
